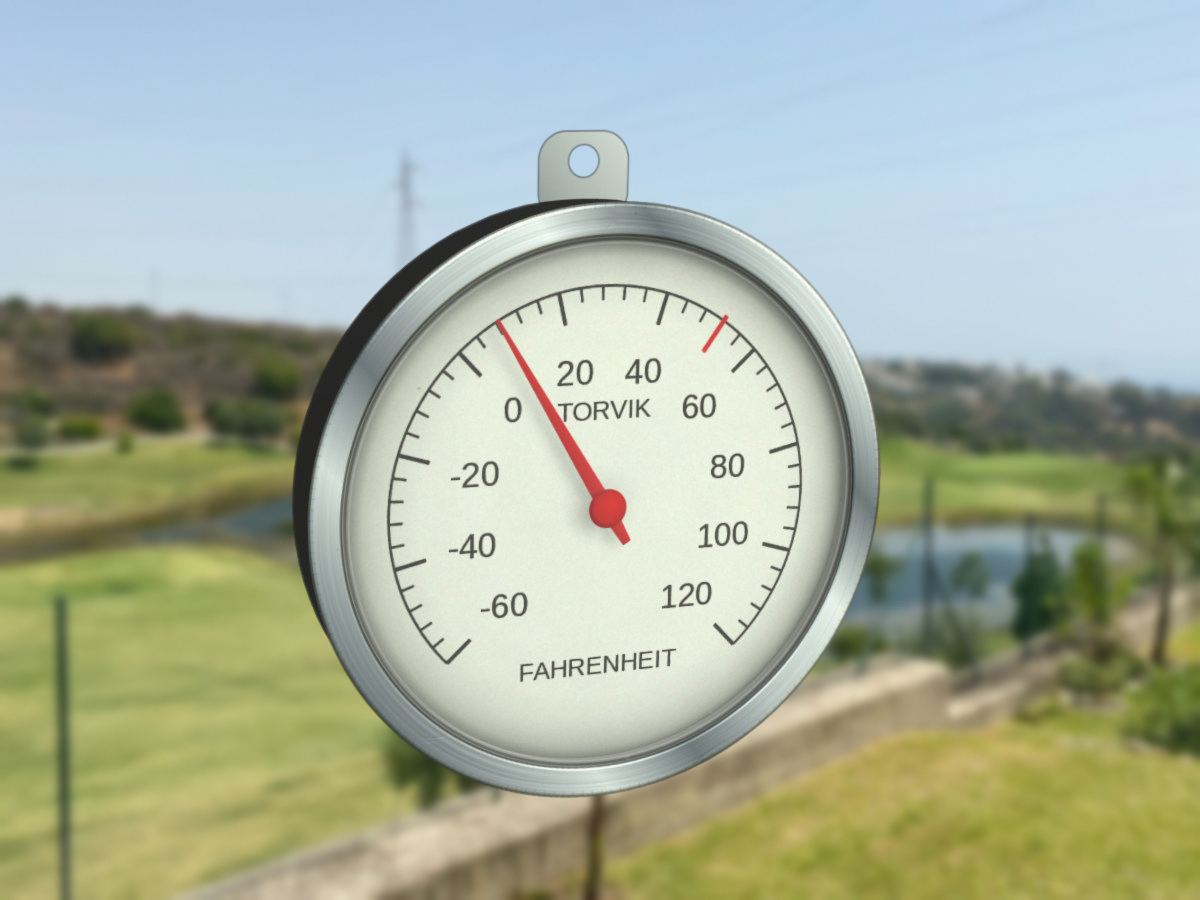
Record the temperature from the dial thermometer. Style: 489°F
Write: 8°F
